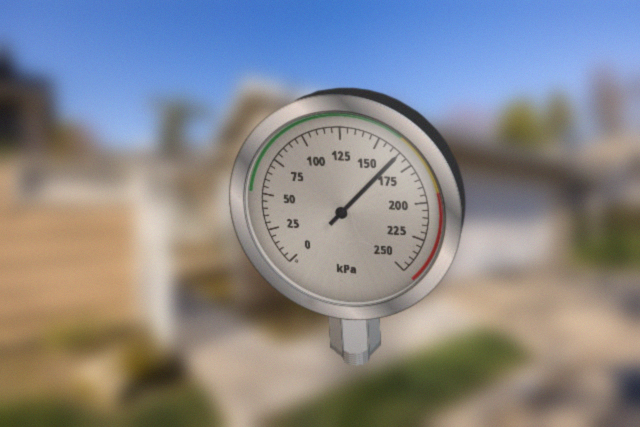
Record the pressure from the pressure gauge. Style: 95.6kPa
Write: 165kPa
